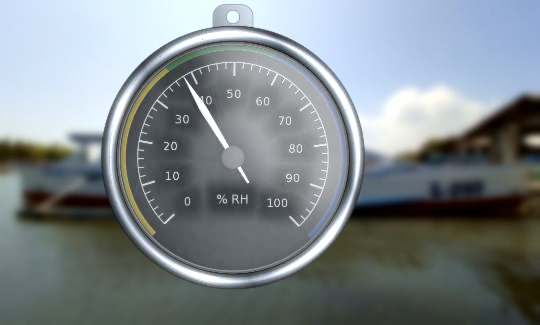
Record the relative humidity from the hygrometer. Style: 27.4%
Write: 38%
